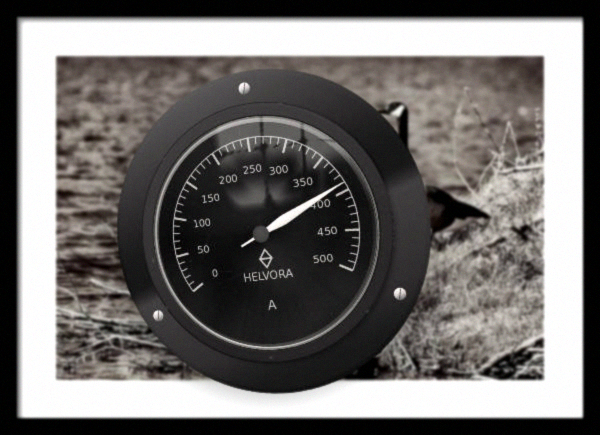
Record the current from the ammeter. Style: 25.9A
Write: 390A
